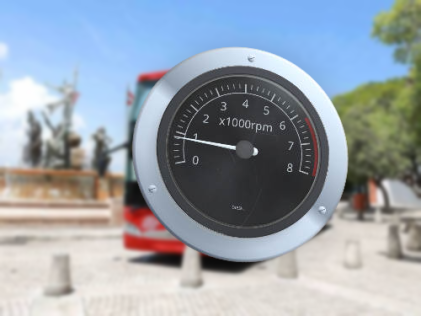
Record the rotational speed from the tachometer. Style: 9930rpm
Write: 800rpm
